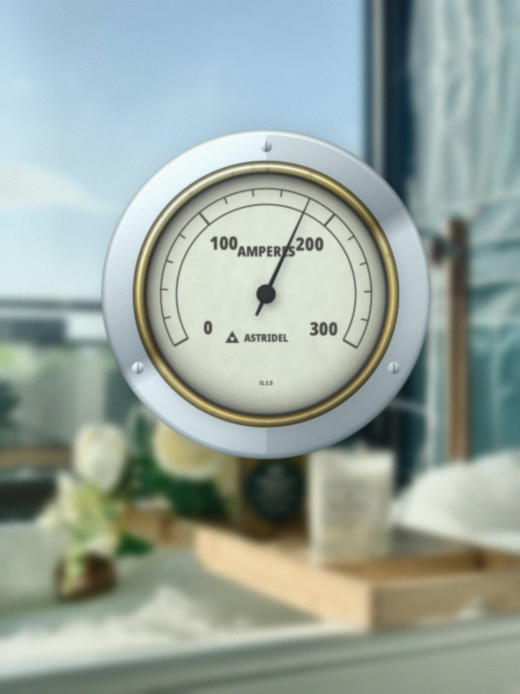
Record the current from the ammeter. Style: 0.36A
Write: 180A
